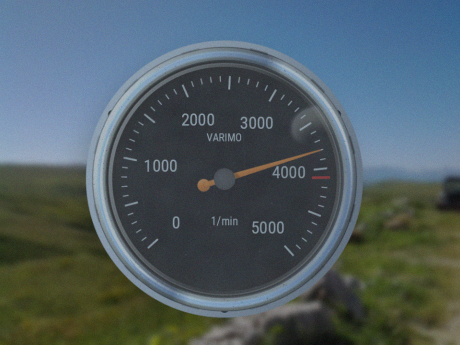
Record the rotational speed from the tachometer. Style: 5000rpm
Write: 3800rpm
